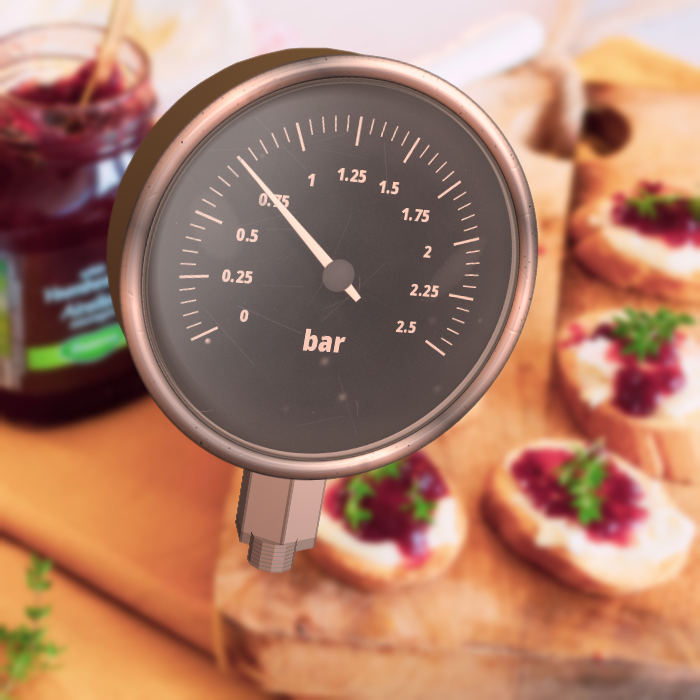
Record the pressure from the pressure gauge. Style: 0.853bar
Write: 0.75bar
